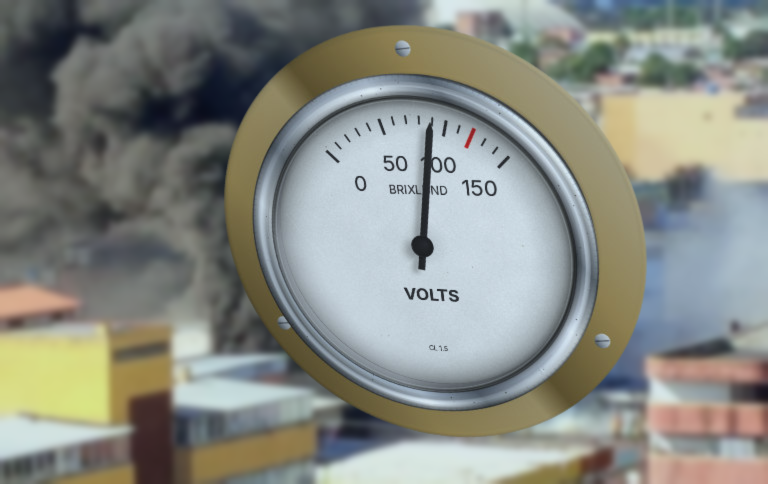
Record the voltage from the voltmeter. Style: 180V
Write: 90V
